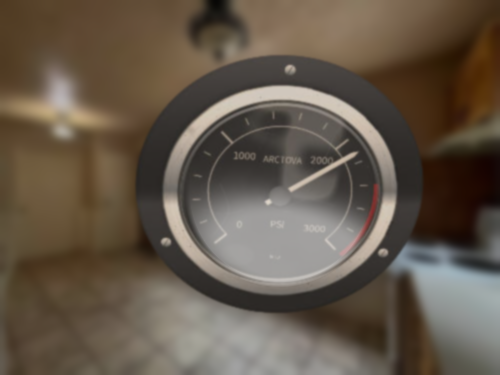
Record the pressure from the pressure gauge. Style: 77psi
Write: 2100psi
